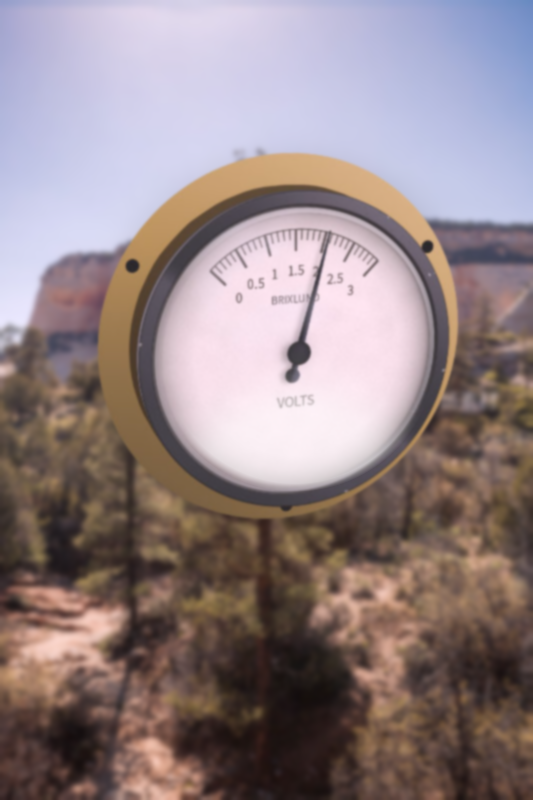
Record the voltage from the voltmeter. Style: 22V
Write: 2V
